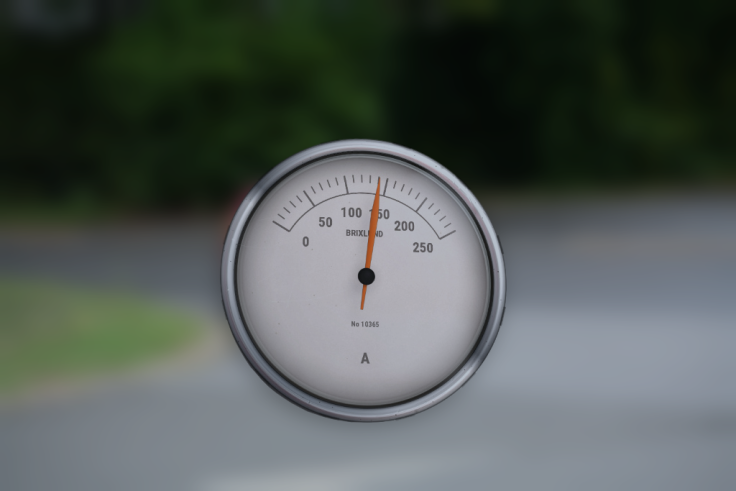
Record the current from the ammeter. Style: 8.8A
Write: 140A
